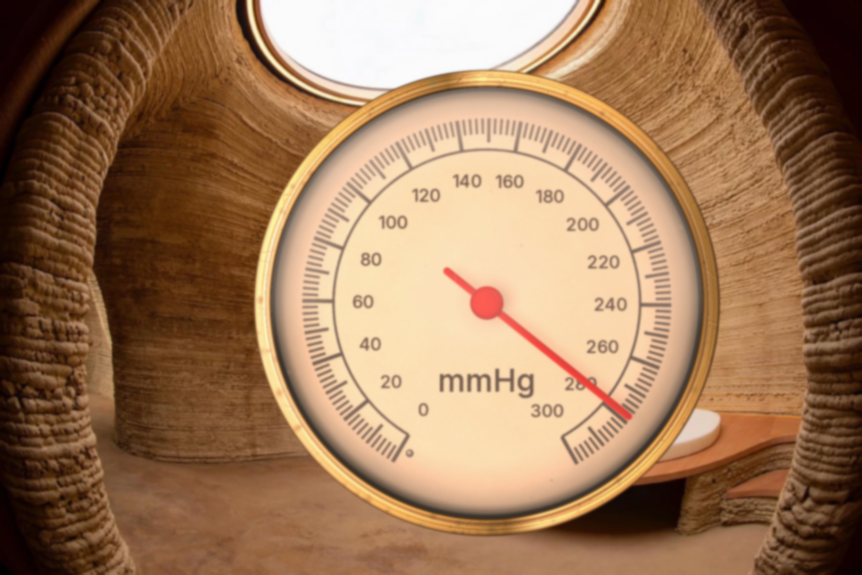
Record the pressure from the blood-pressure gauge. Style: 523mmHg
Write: 278mmHg
